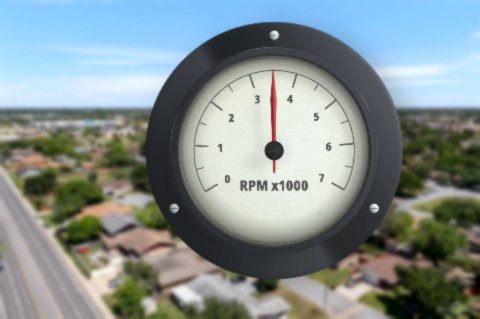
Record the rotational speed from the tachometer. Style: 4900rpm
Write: 3500rpm
